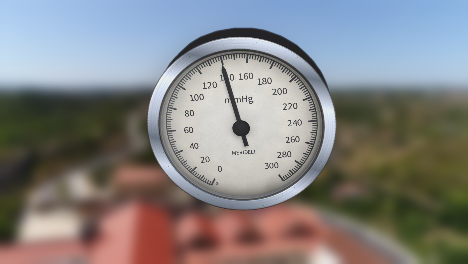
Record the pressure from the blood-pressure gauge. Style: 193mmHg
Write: 140mmHg
